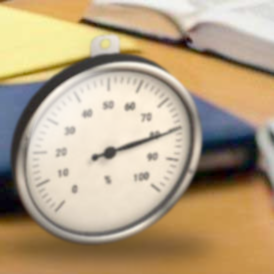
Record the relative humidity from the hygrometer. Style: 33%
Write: 80%
